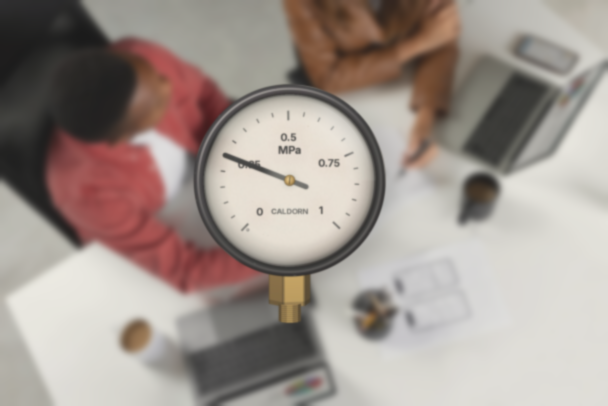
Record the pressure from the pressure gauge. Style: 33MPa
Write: 0.25MPa
